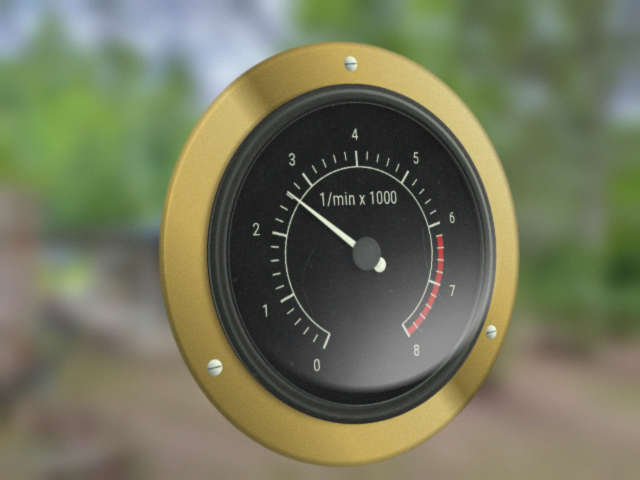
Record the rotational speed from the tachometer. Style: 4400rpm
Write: 2600rpm
